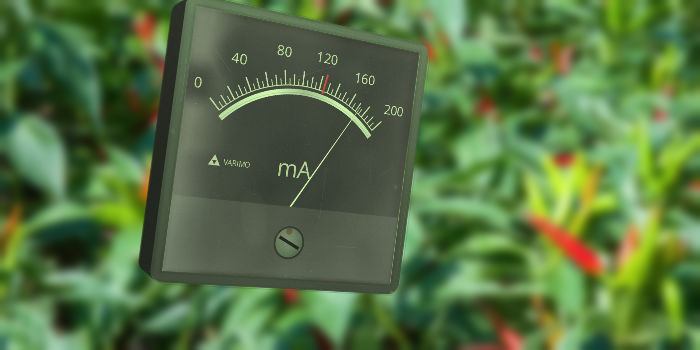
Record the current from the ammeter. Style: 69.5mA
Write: 170mA
